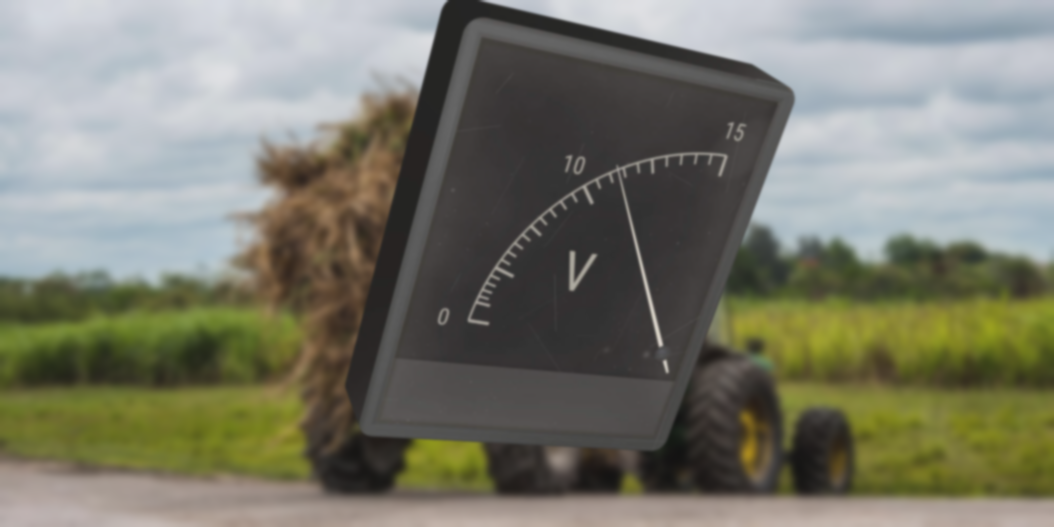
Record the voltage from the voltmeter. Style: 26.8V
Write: 11.25V
